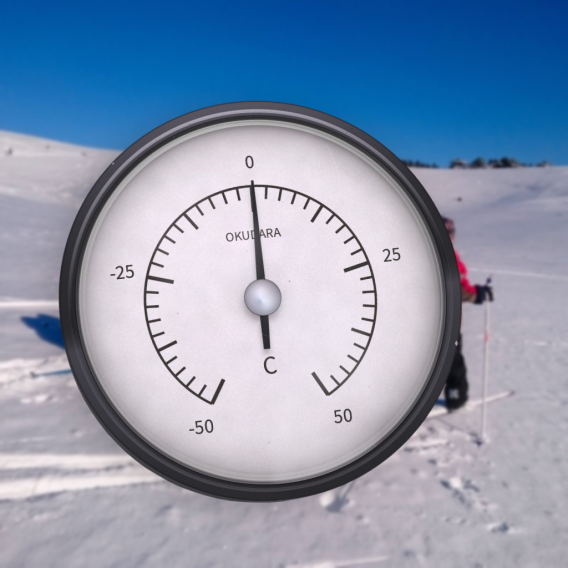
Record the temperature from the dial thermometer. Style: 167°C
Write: 0°C
